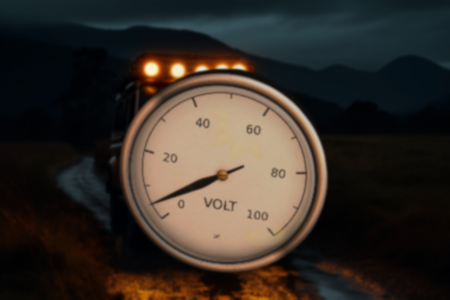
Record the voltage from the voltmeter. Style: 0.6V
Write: 5V
